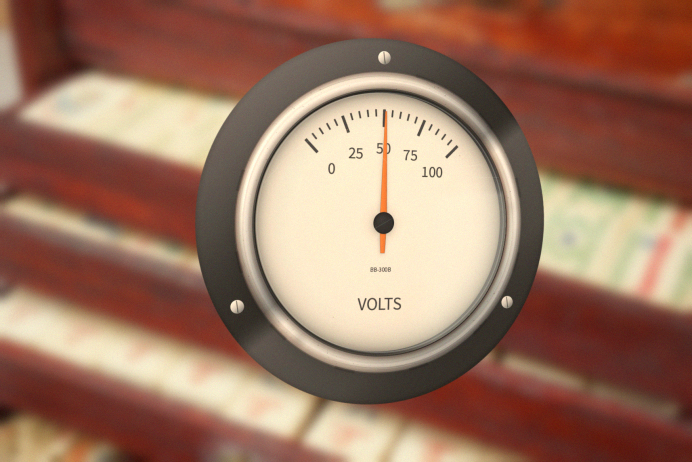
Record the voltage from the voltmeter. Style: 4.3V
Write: 50V
